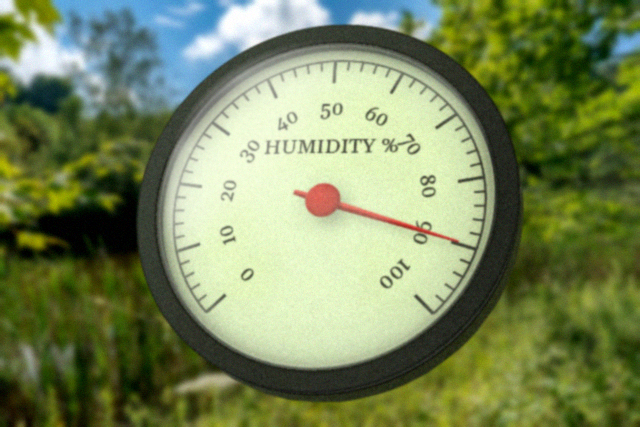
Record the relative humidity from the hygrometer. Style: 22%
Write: 90%
